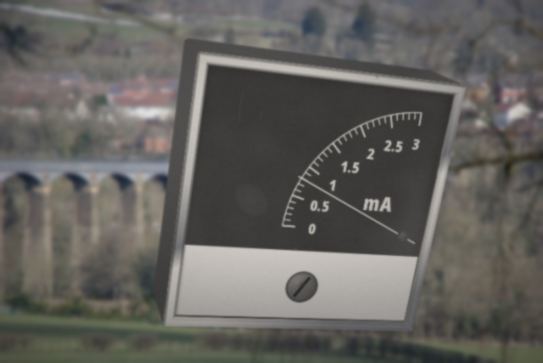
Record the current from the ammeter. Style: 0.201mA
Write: 0.8mA
